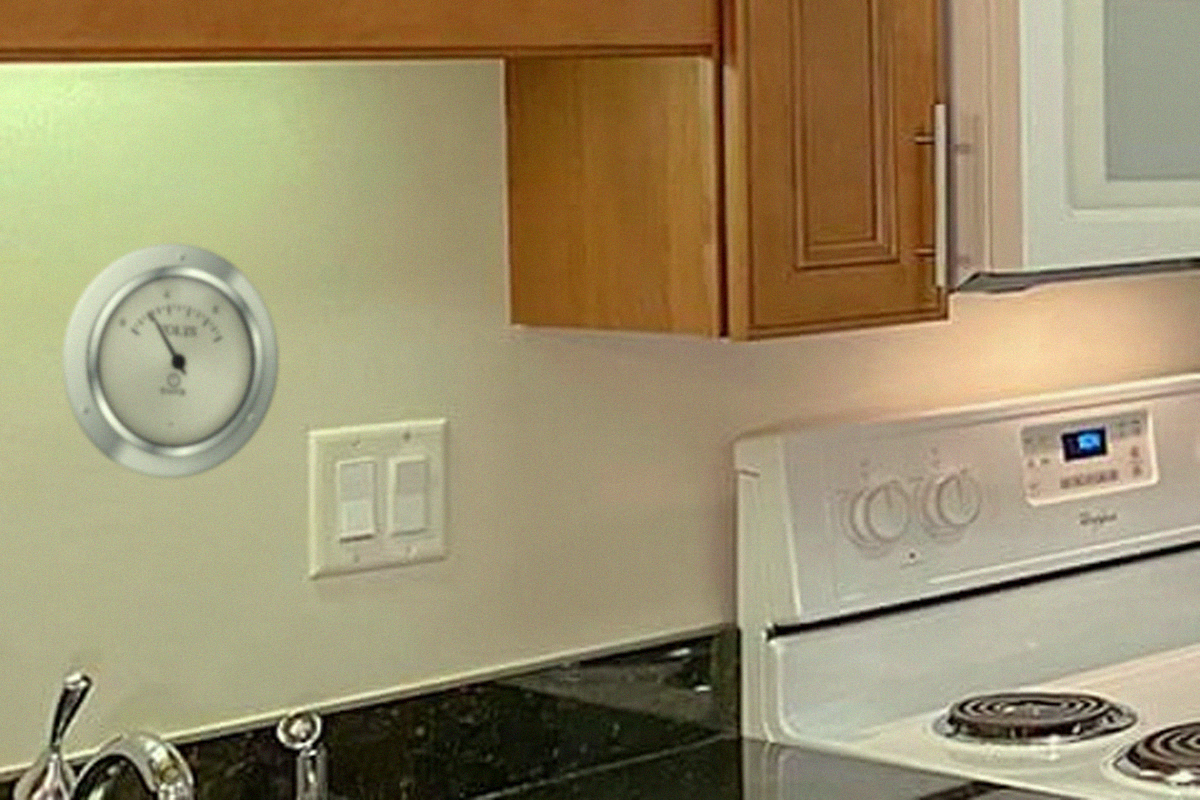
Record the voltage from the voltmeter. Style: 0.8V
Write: 2V
